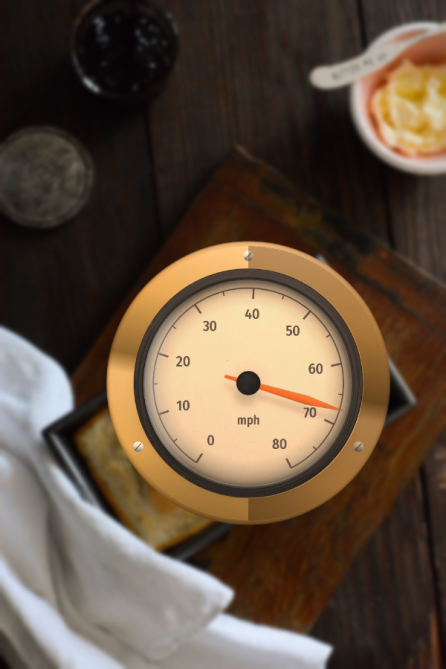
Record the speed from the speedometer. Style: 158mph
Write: 67.5mph
